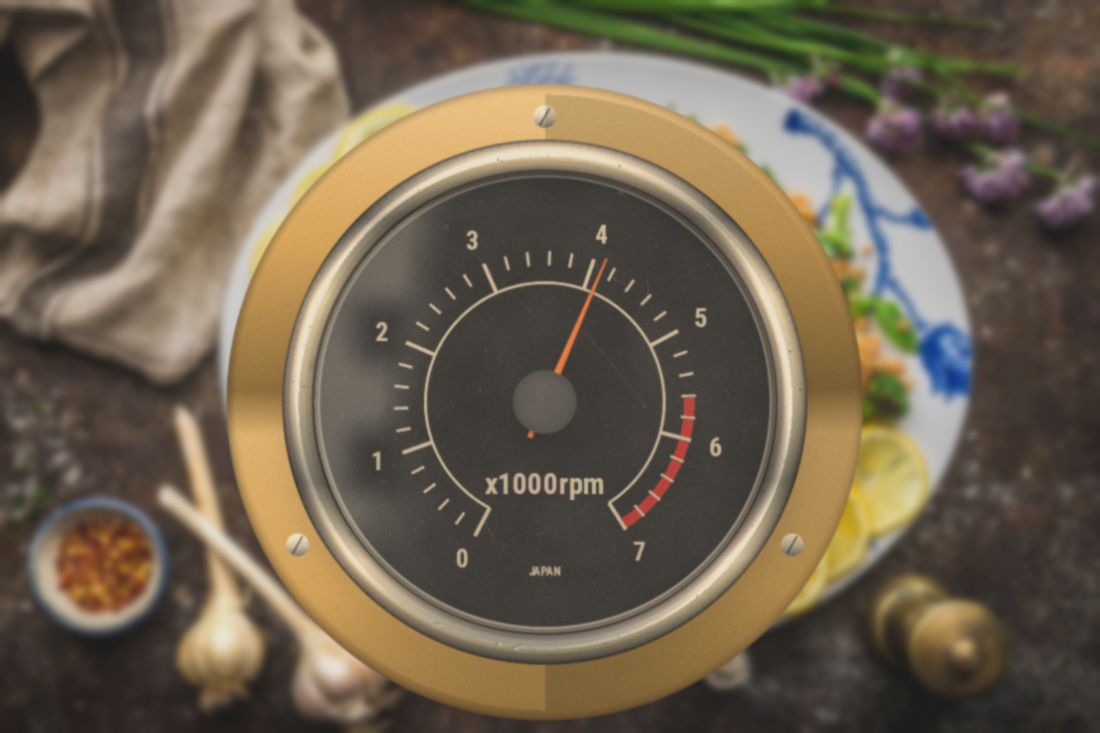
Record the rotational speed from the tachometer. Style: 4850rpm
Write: 4100rpm
